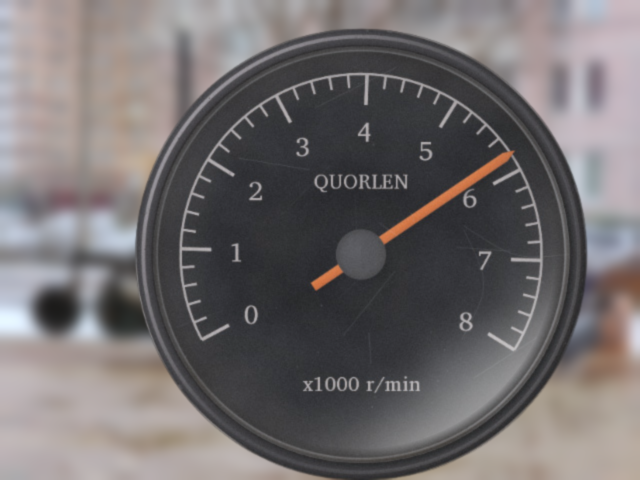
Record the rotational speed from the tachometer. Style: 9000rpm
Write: 5800rpm
